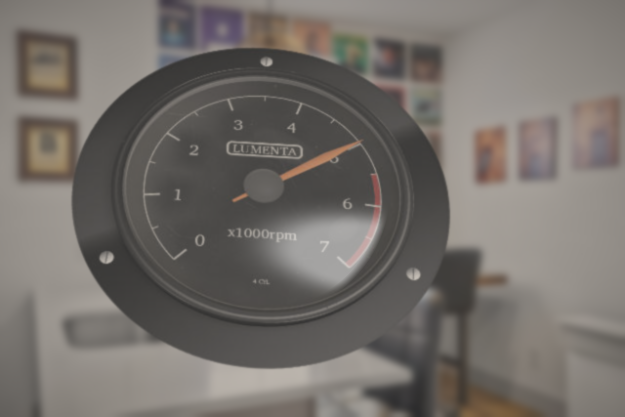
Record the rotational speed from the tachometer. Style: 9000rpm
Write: 5000rpm
